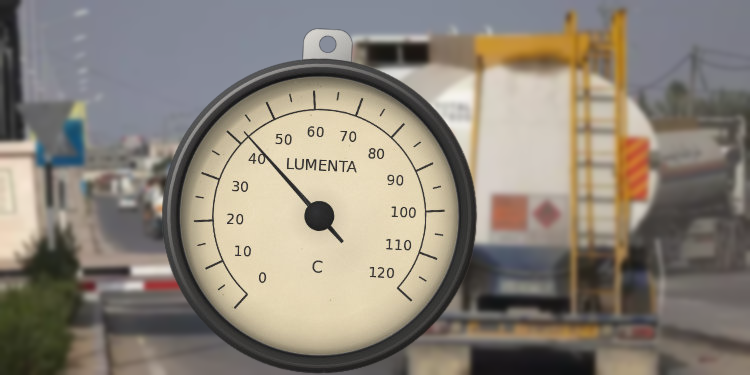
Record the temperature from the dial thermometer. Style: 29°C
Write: 42.5°C
